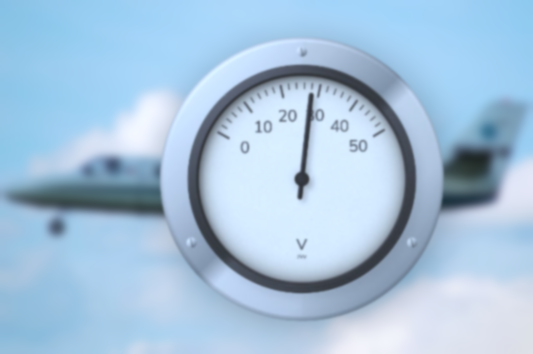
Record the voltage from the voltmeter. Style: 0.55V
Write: 28V
